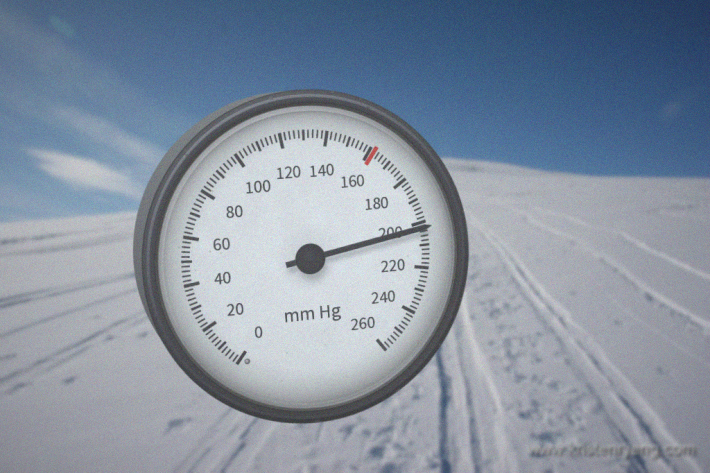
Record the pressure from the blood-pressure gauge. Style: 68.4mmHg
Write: 202mmHg
